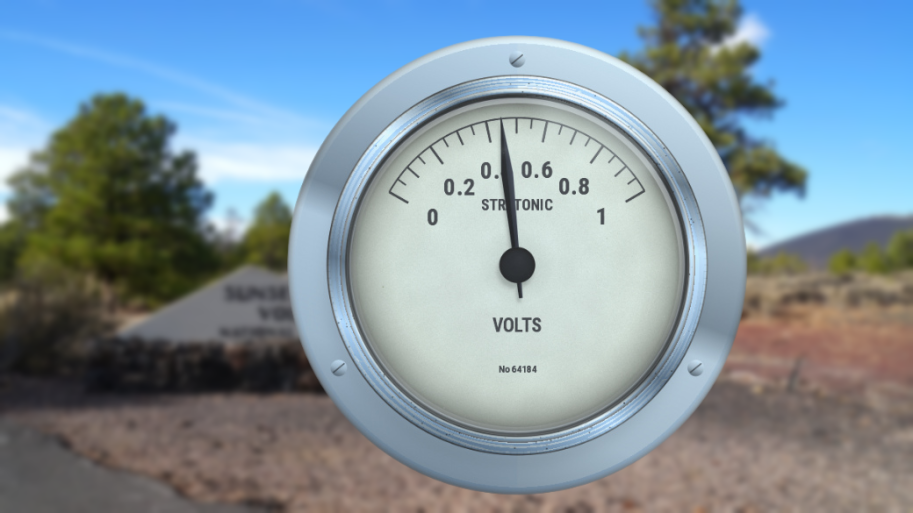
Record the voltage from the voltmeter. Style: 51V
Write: 0.45V
